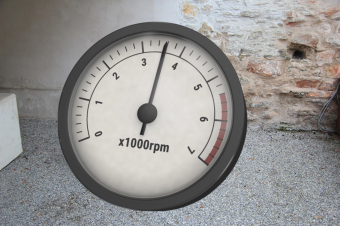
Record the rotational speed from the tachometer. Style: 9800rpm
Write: 3600rpm
